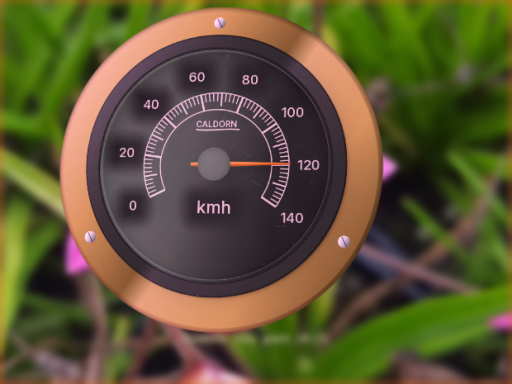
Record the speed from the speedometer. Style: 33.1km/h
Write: 120km/h
